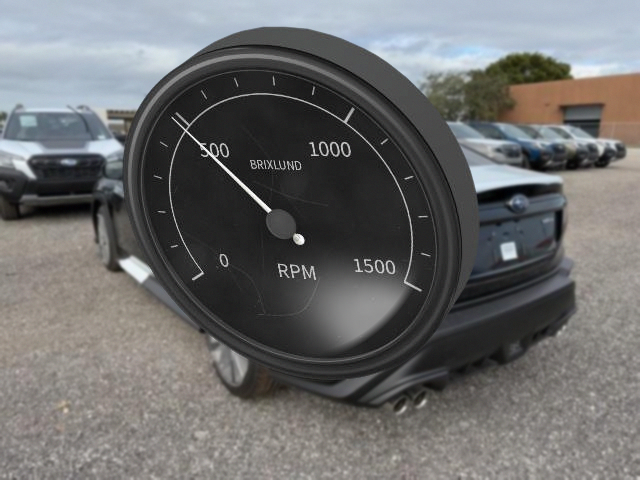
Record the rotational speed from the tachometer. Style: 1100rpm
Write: 500rpm
